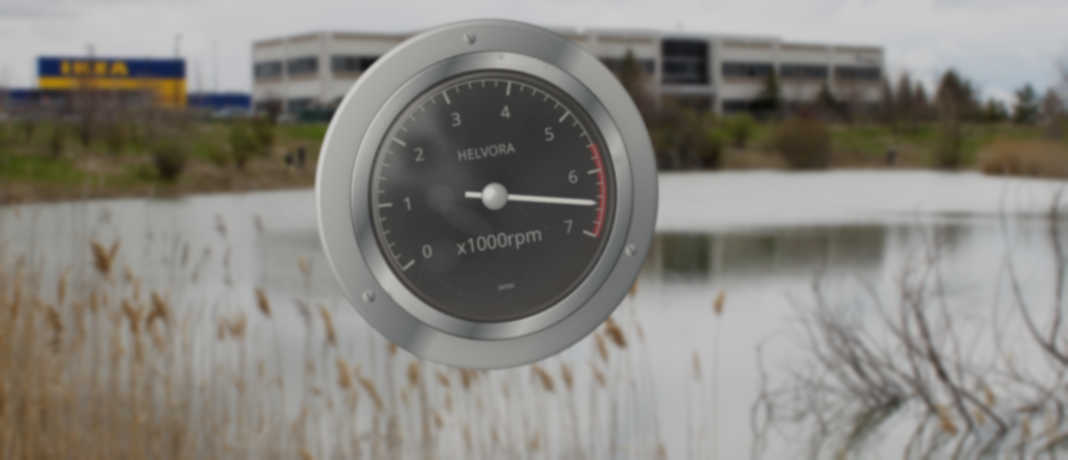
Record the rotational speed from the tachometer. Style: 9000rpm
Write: 6500rpm
